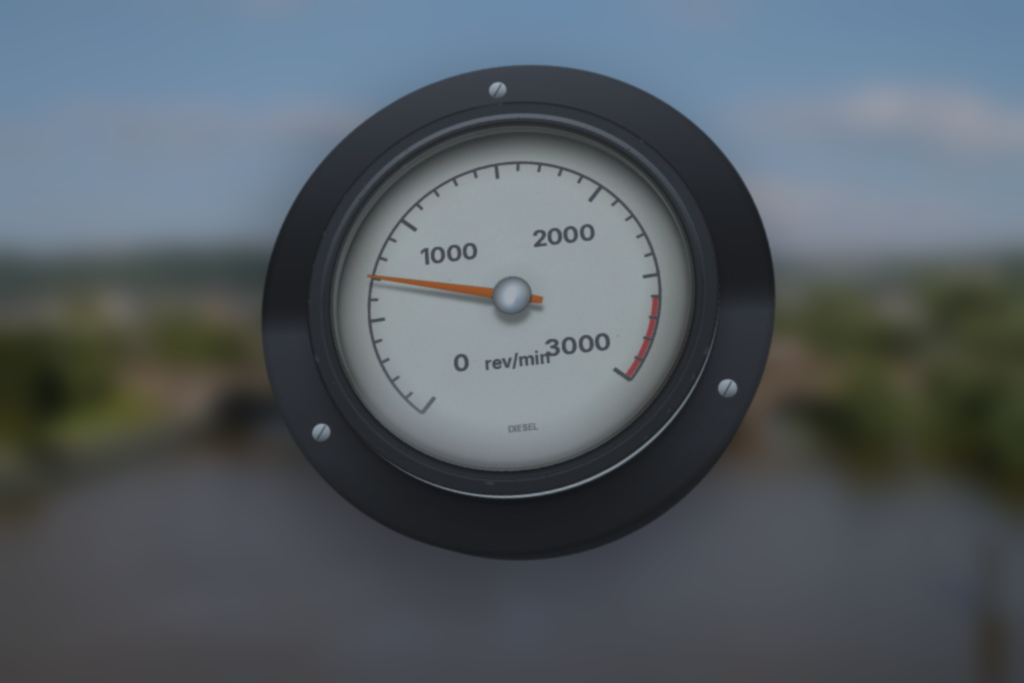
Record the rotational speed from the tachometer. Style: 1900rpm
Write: 700rpm
